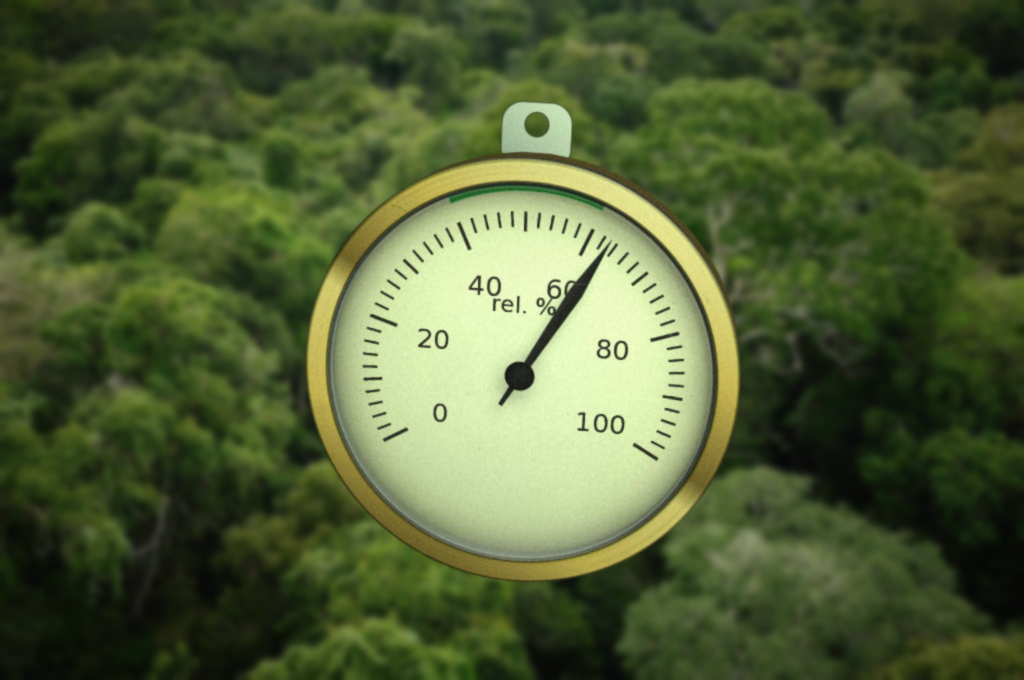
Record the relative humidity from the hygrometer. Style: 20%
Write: 63%
